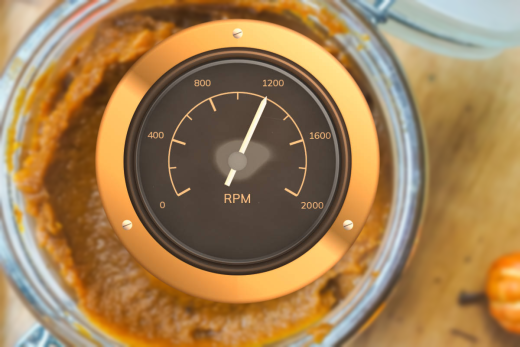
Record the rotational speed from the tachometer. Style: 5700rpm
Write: 1200rpm
